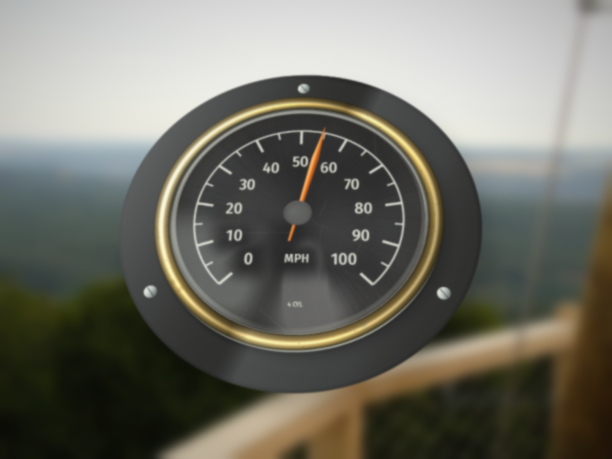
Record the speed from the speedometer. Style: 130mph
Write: 55mph
